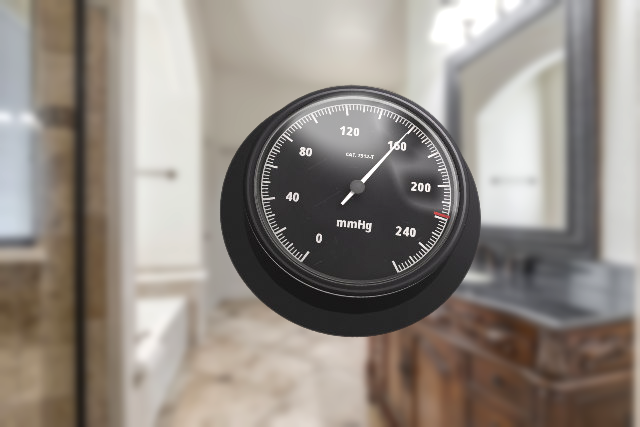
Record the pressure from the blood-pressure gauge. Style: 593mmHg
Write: 160mmHg
